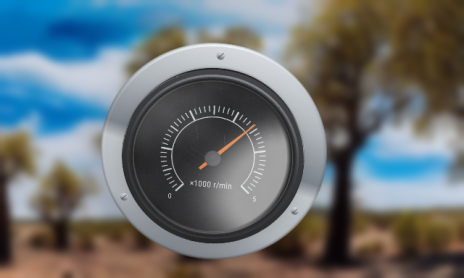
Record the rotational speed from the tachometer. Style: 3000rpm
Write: 3400rpm
